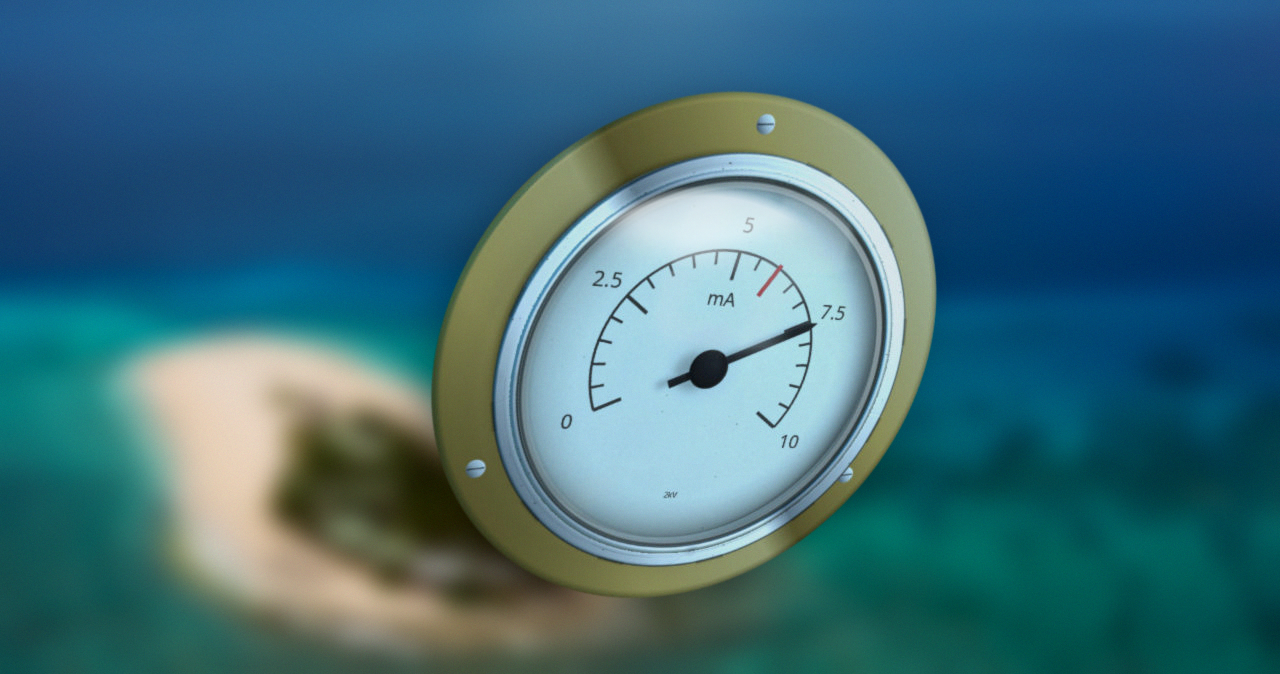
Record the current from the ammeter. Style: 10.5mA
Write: 7.5mA
